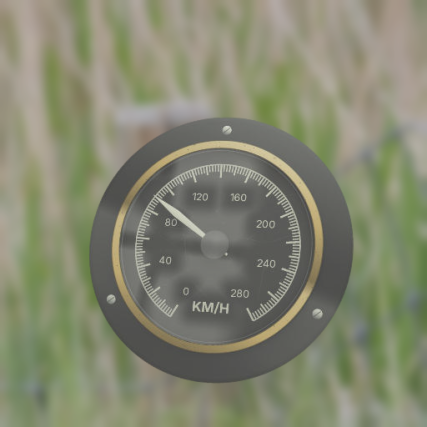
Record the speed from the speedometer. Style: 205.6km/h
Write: 90km/h
